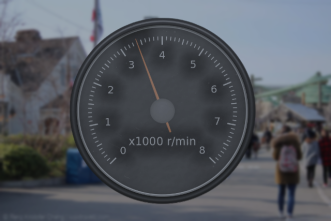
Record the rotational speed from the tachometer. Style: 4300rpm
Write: 3400rpm
